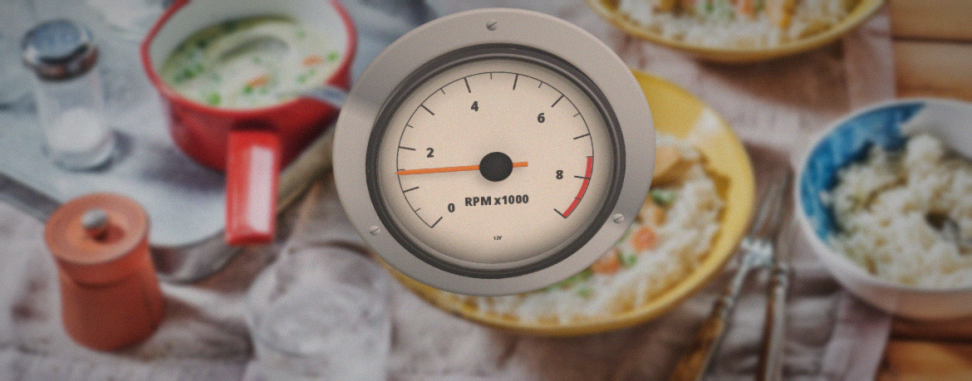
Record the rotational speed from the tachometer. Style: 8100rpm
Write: 1500rpm
